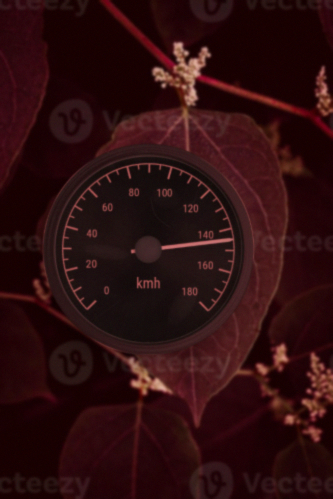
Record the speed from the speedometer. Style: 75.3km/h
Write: 145km/h
